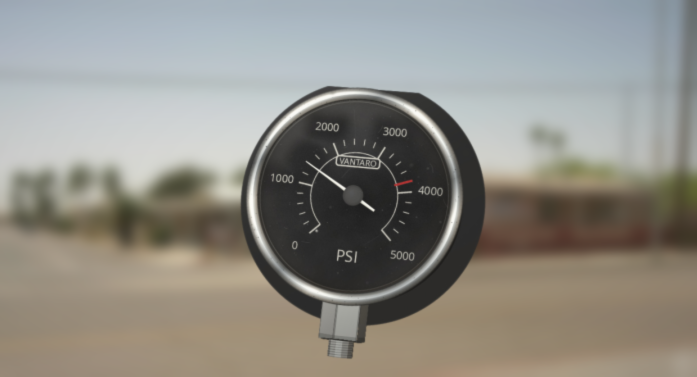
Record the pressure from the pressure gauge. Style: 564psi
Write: 1400psi
